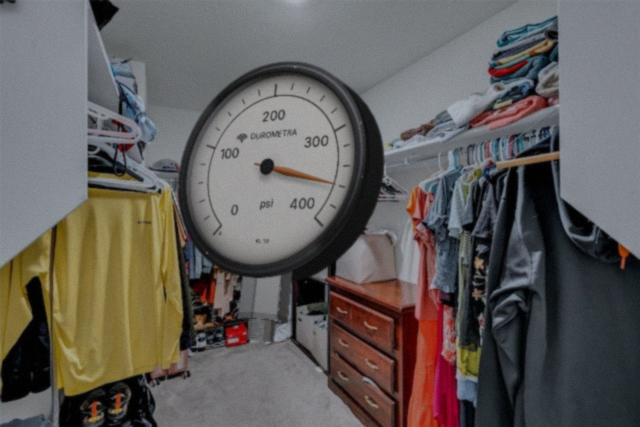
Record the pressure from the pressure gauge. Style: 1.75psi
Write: 360psi
